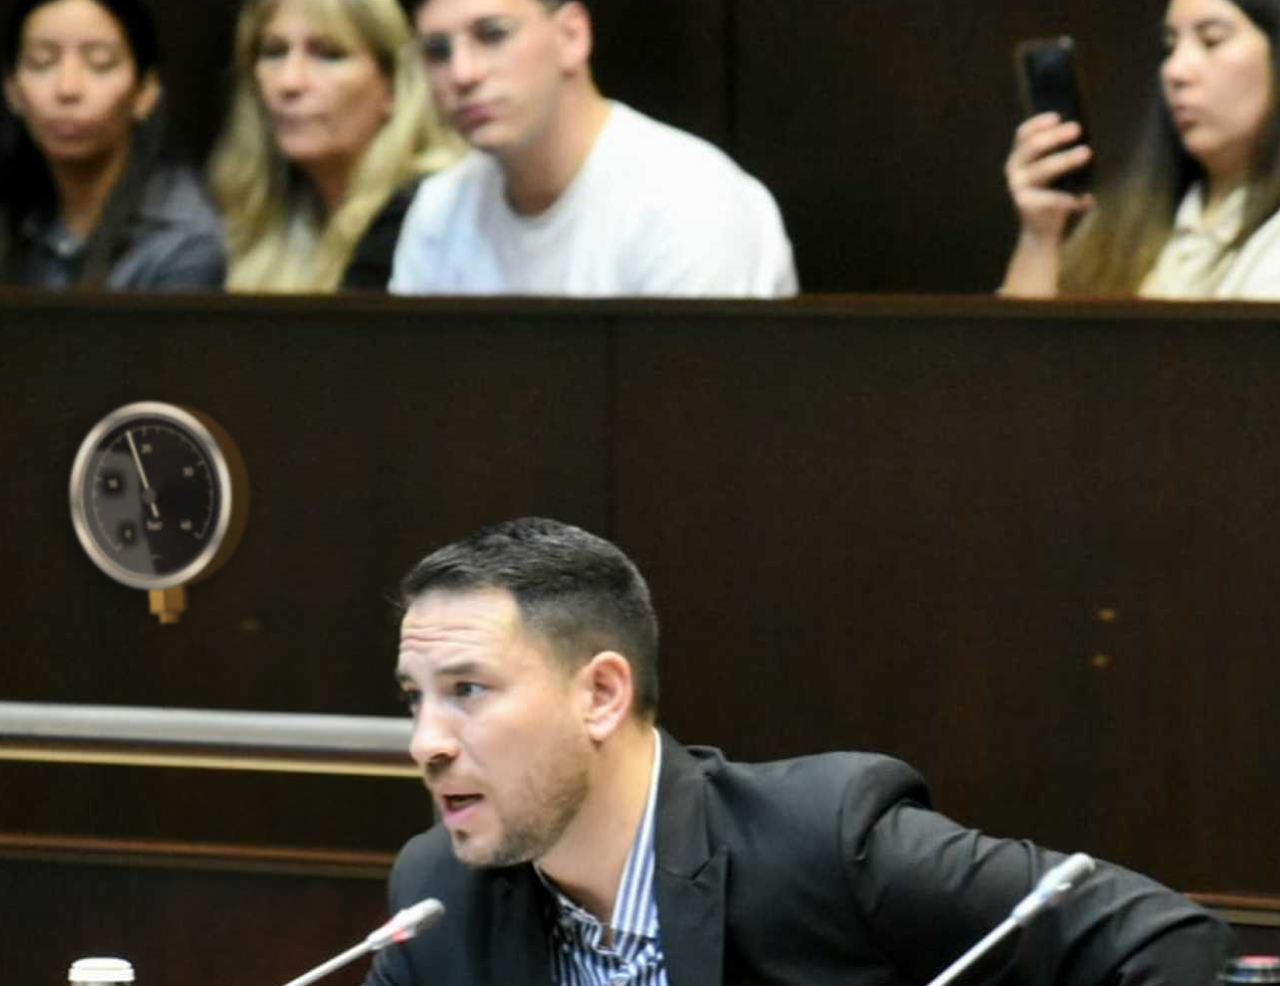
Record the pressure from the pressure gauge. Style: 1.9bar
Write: 18bar
